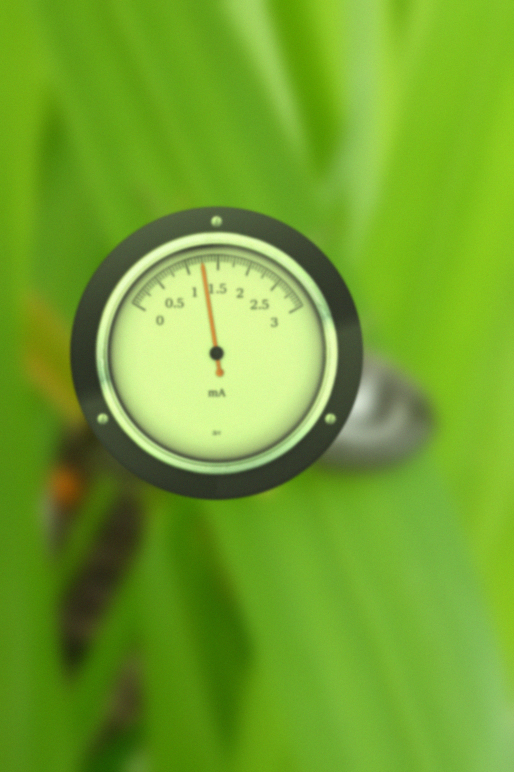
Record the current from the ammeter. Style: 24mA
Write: 1.25mA
